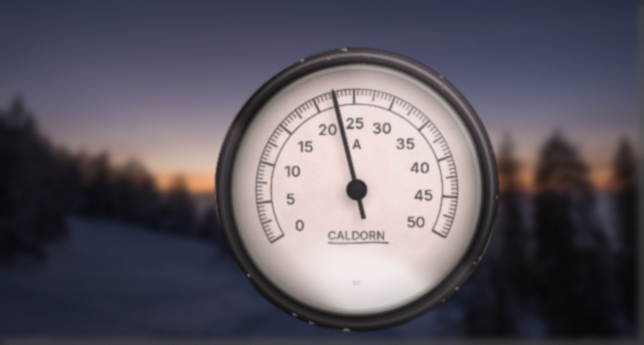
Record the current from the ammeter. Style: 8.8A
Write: 22.5A
